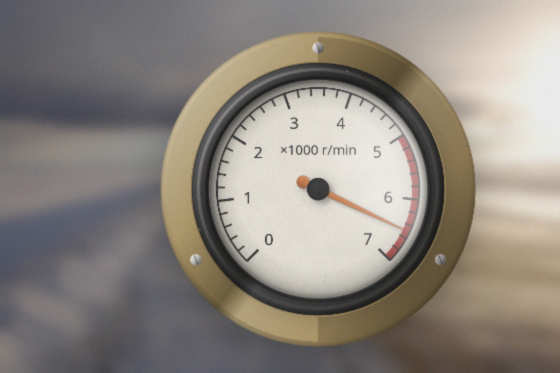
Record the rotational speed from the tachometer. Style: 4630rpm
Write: 6500rpm
